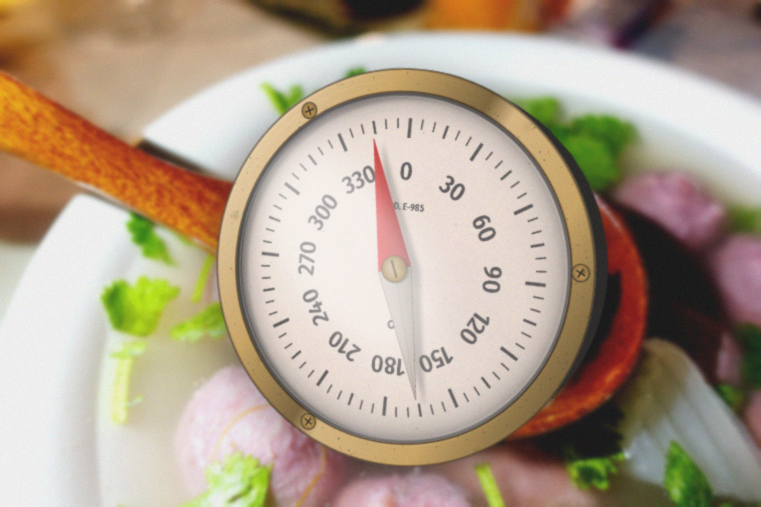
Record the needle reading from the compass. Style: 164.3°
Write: 345°
